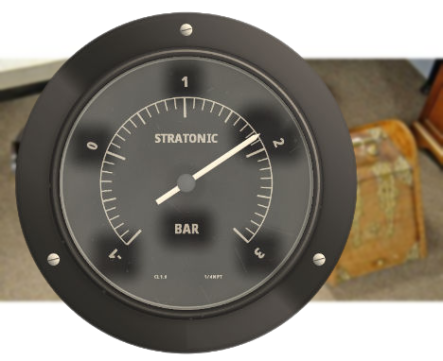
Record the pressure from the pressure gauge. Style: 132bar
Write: 1.85bar
